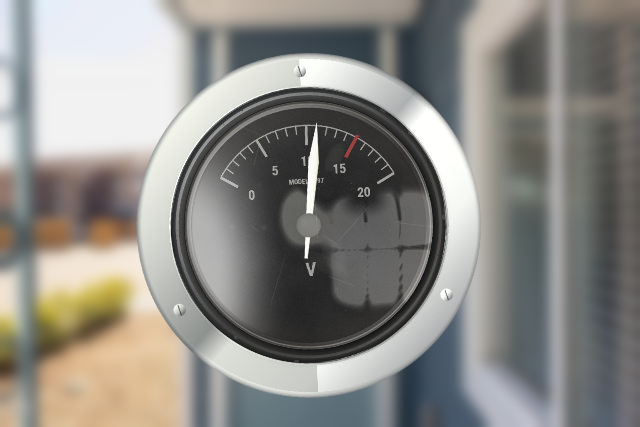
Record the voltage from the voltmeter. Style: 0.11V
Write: 11V
